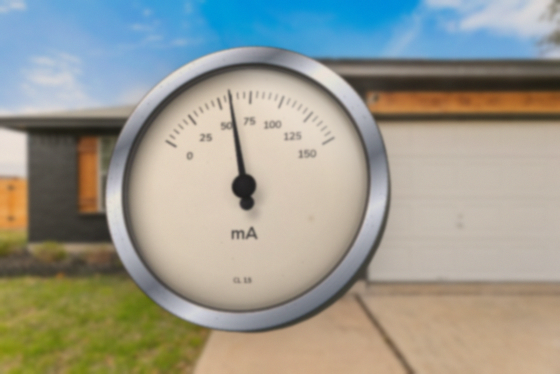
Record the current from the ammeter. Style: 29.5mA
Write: 60mA
